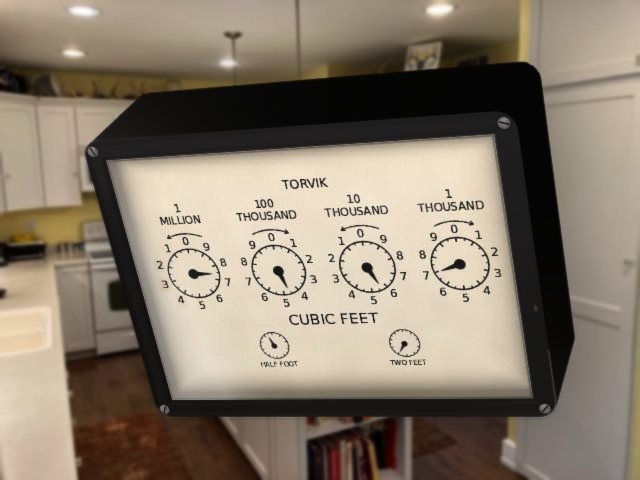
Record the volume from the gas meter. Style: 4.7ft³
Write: 745700ft³
